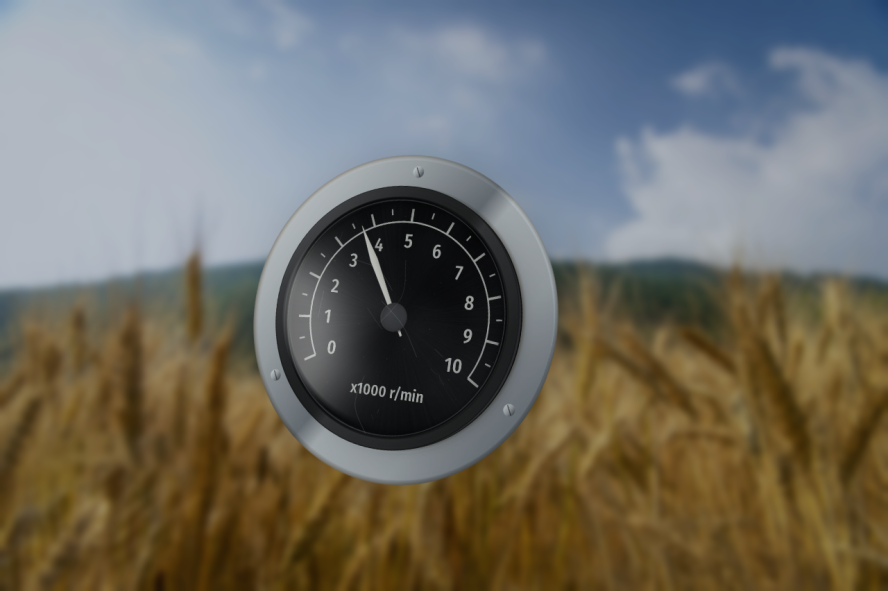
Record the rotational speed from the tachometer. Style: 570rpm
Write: 3750rpm
